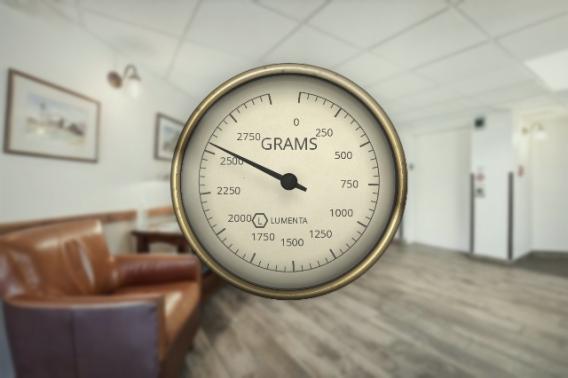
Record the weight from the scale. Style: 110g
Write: 2550g
